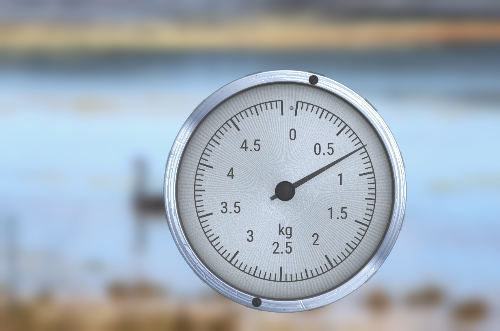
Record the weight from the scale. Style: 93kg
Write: 0.75kg
